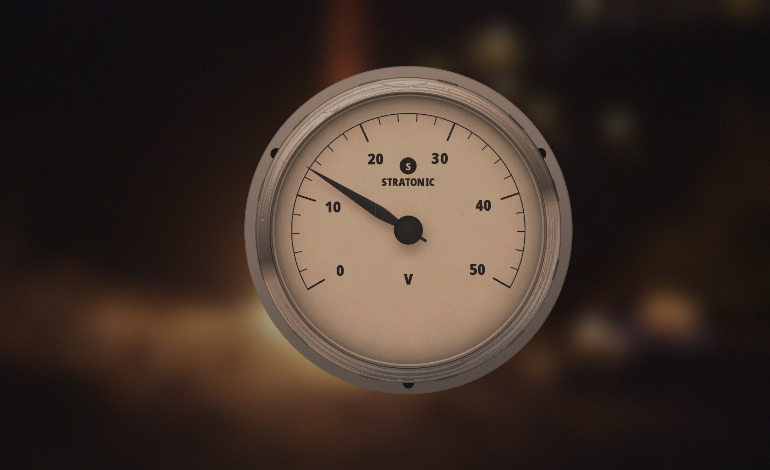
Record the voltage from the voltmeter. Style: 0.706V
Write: 13V
